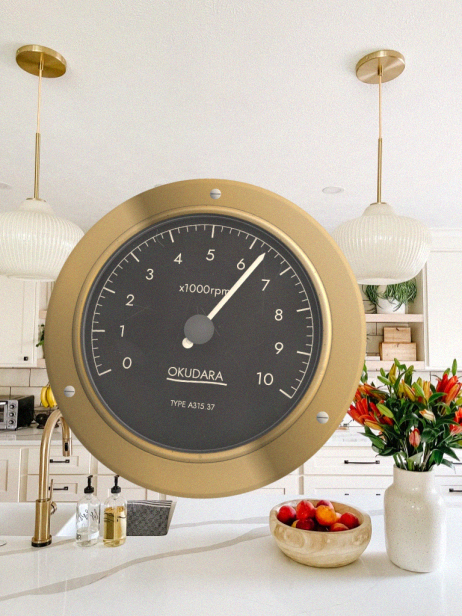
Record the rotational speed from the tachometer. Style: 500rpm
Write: 6400rpm
